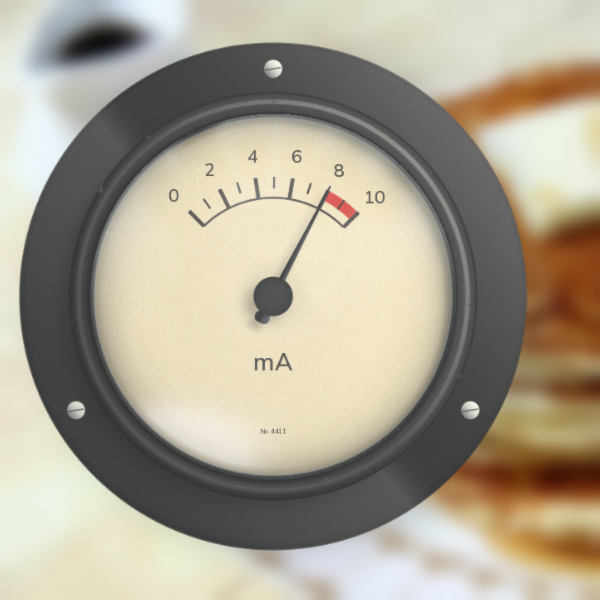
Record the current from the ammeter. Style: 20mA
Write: 8mA
